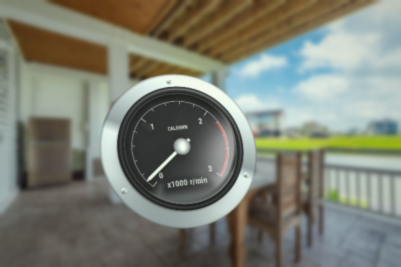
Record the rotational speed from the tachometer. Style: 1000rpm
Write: 100rpm
